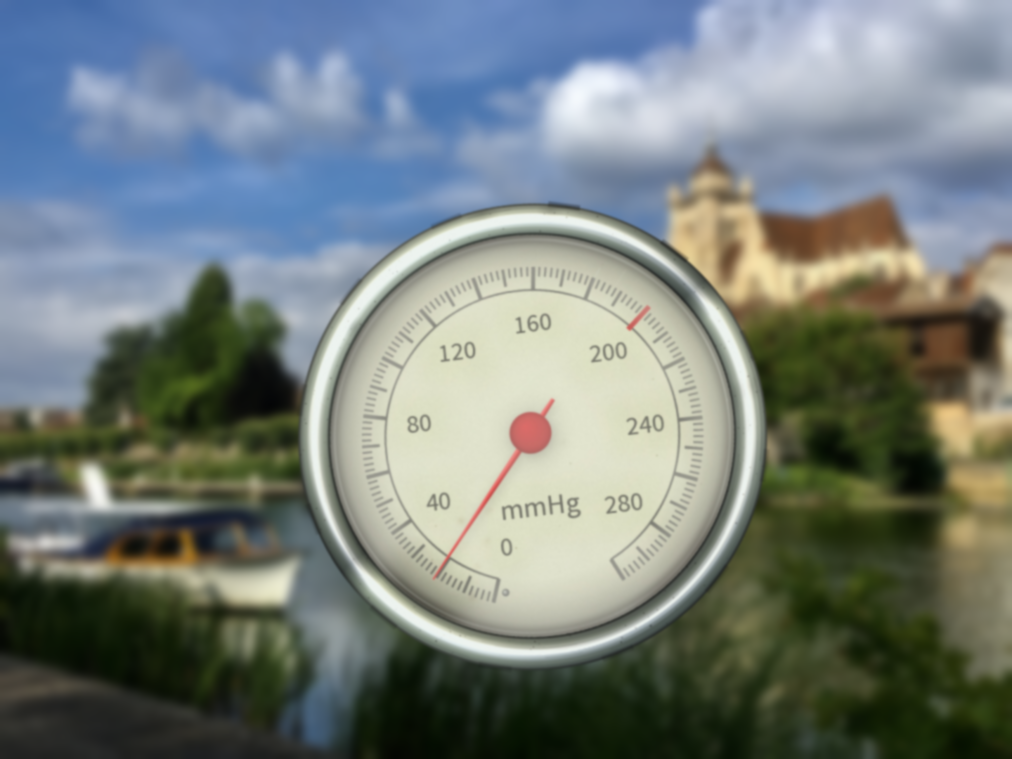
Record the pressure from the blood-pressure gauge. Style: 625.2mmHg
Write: 20mmHg
